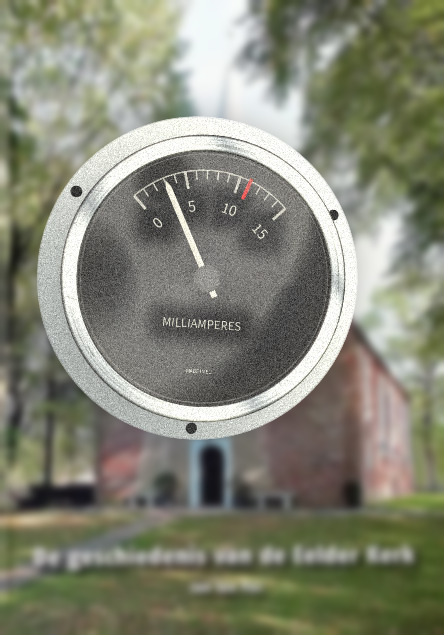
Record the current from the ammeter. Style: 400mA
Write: 3mA
